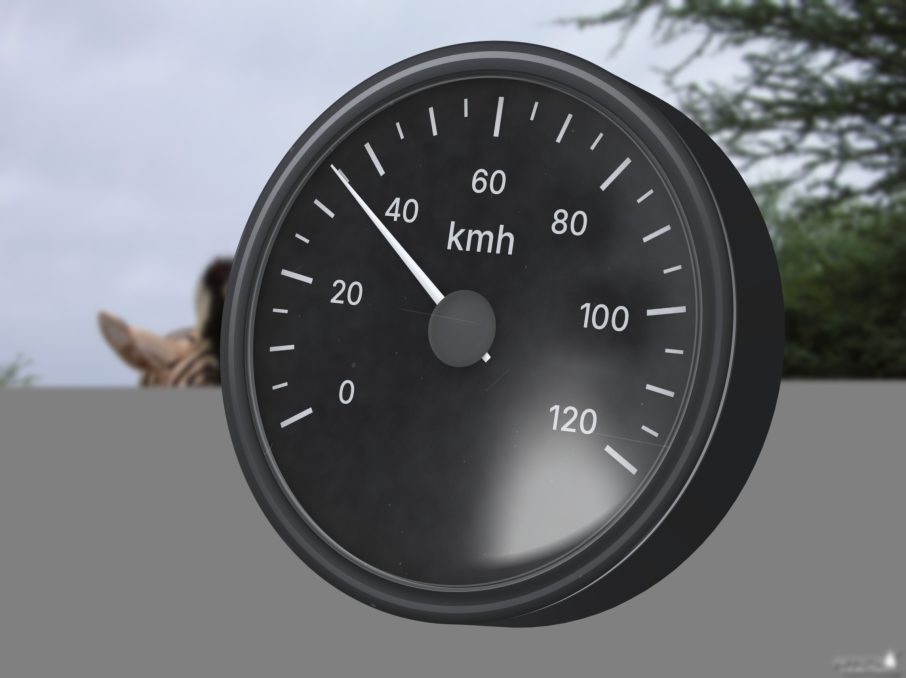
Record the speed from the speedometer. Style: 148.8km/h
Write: 35km/h
